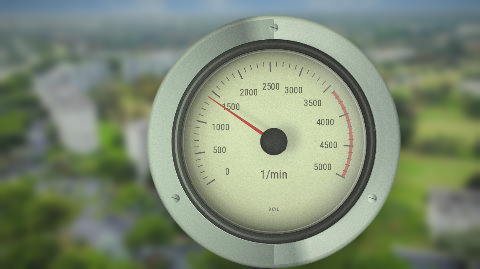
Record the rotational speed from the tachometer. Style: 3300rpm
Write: 1400rpm
